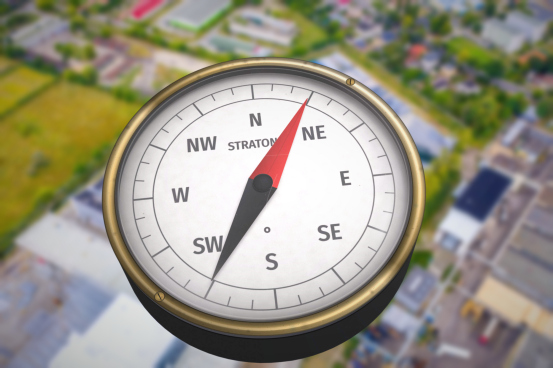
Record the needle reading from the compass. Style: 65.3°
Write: 30°
